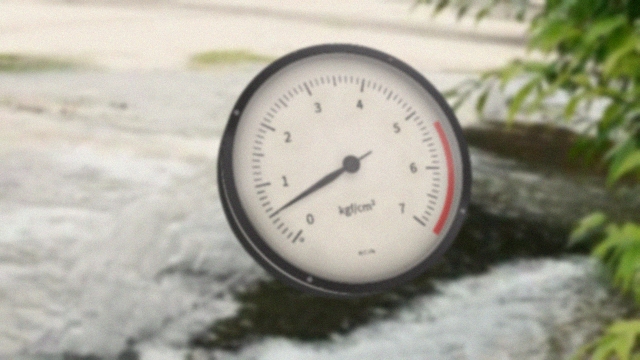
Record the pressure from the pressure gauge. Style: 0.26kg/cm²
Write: 0.5kg/cm²
